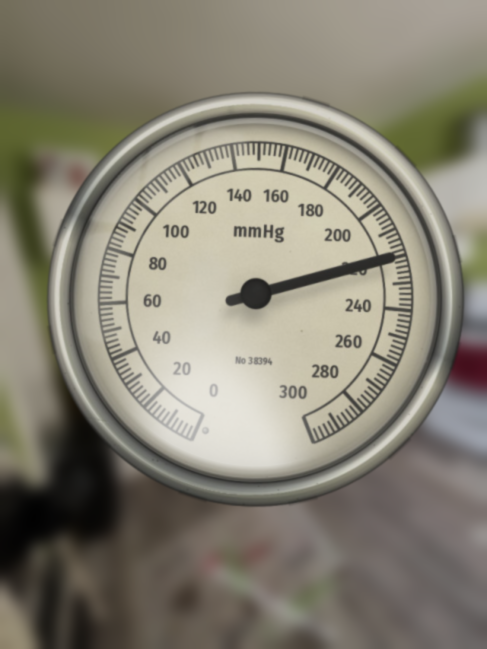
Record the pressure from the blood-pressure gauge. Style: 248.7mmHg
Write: 220mmHg
